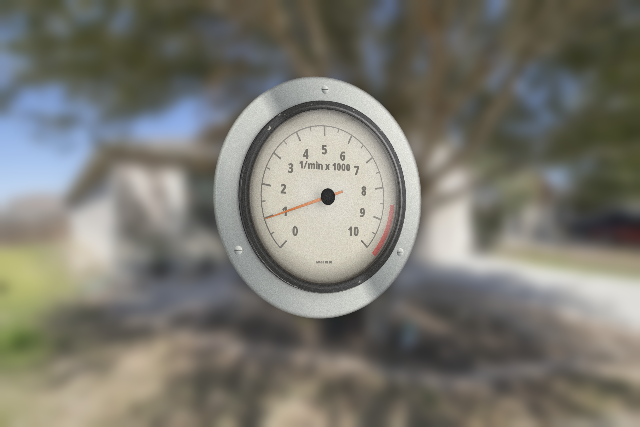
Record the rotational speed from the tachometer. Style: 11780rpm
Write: 1000rpm
